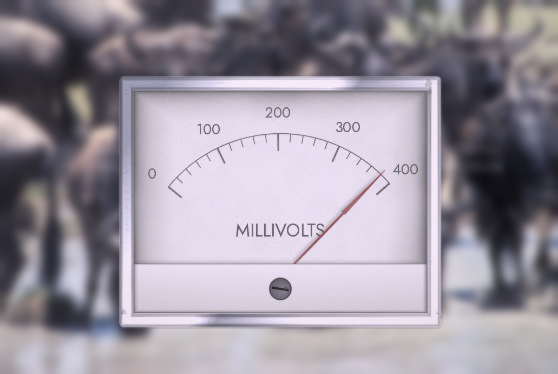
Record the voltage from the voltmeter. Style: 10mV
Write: 380mV
